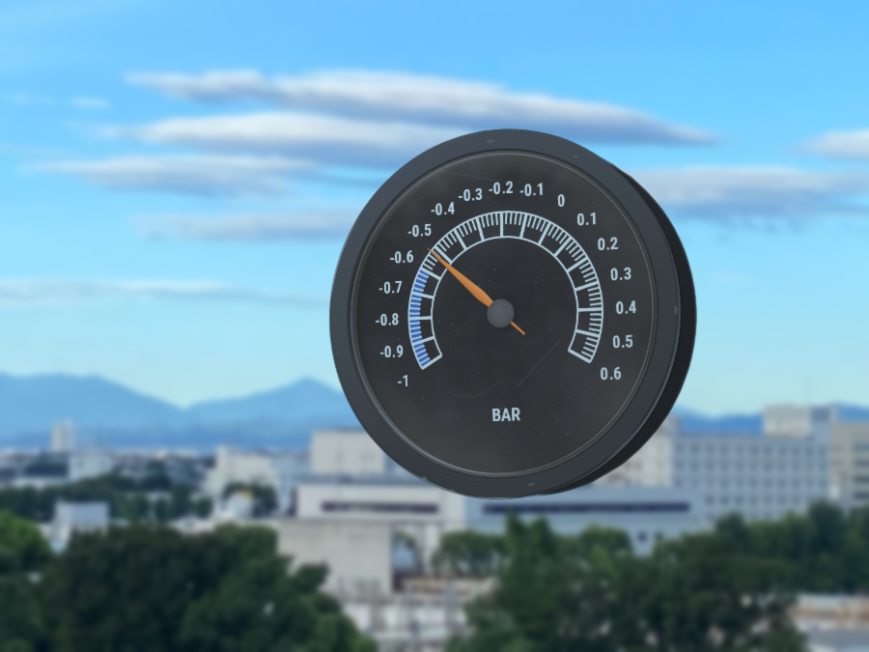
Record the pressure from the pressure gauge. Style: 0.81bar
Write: -0.52bar
